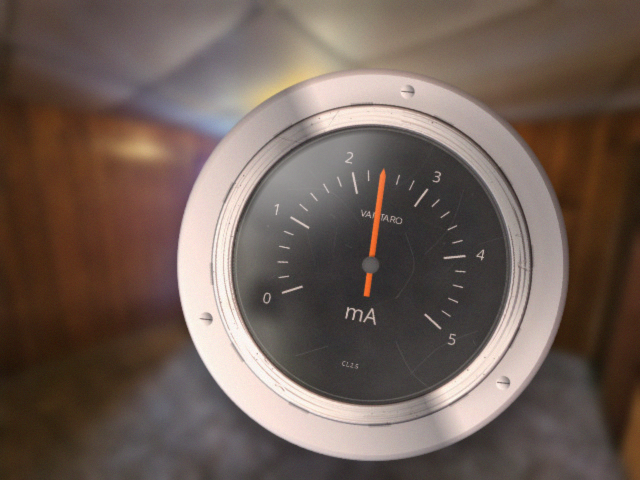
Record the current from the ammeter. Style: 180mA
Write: 2.4mA
